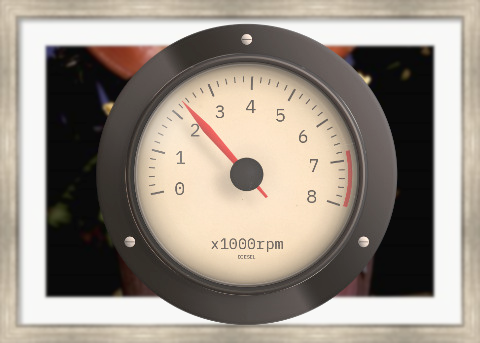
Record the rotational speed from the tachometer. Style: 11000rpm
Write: 2300rpm
